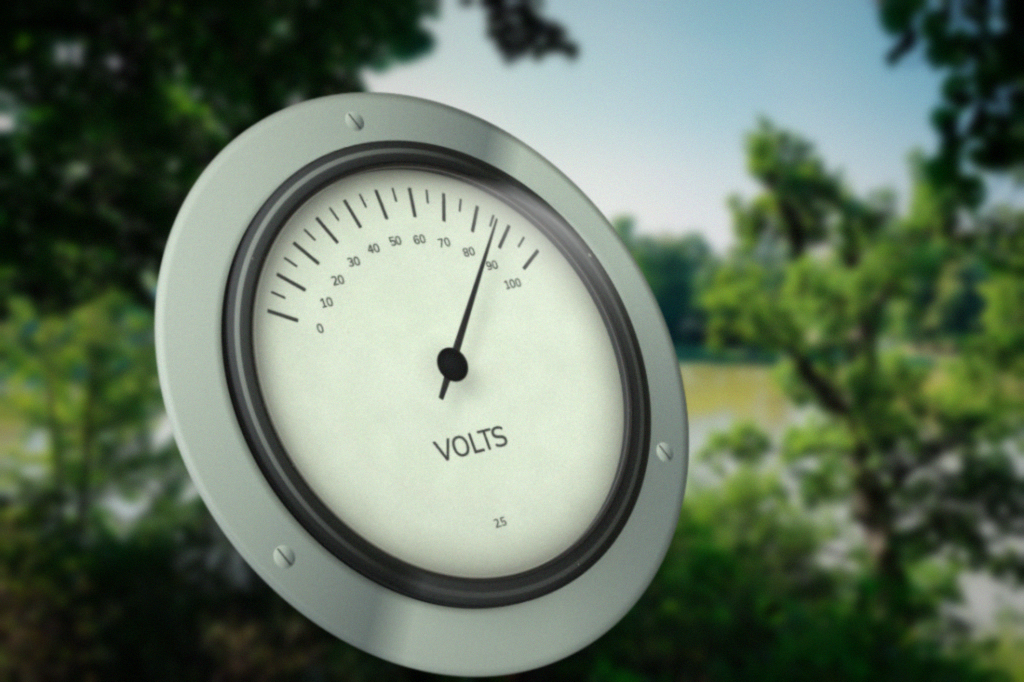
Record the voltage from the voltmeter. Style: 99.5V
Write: 85V
